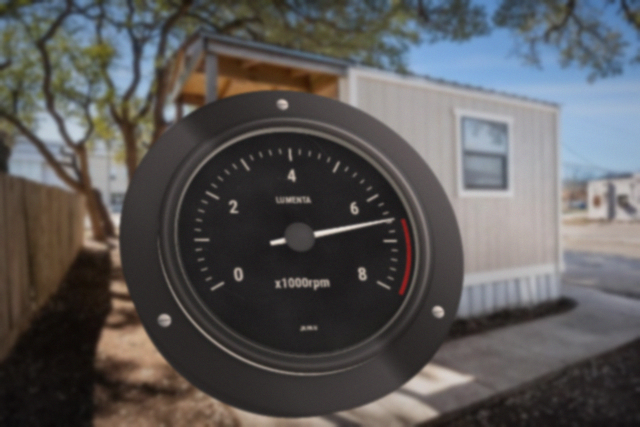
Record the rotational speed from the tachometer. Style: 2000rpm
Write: 6600rpm
